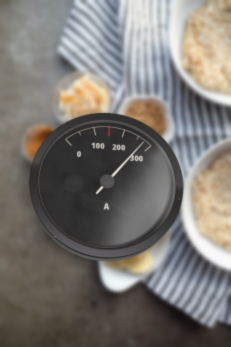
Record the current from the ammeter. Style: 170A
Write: 275A
